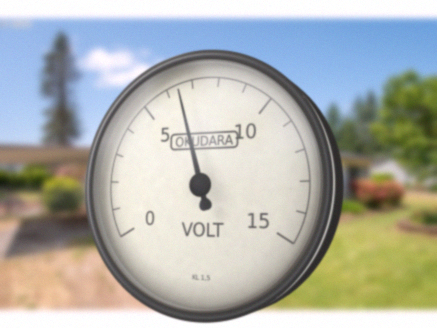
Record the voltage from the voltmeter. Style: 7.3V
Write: 6.5V
